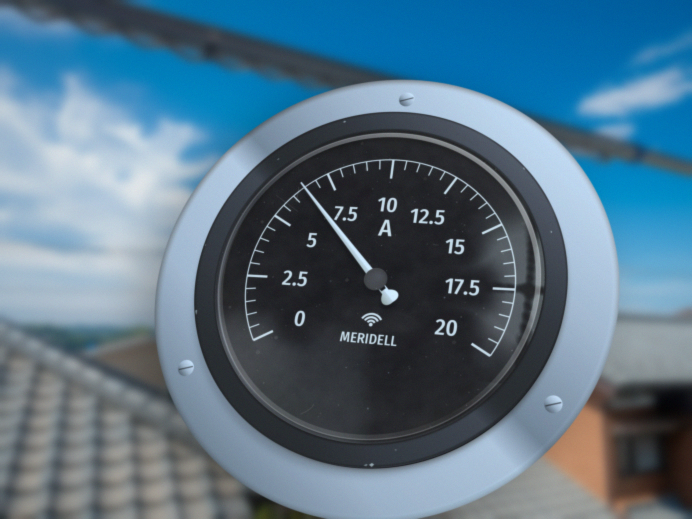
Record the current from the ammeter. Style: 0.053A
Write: 6.5A
